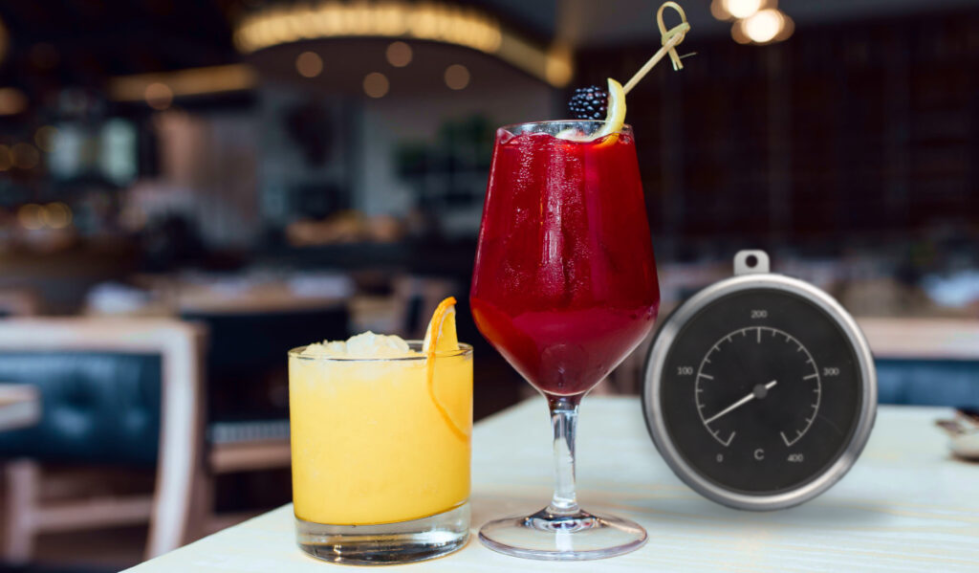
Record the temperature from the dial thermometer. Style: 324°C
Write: 40°C
